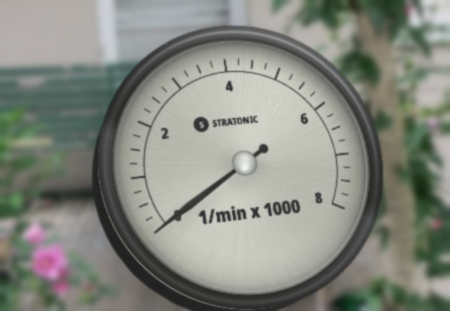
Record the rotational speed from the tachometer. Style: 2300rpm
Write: 0rpm
